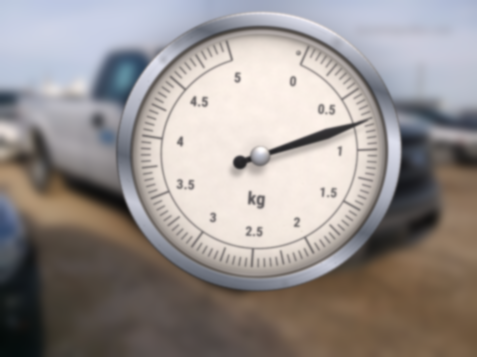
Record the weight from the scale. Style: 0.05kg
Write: 0.75kg
